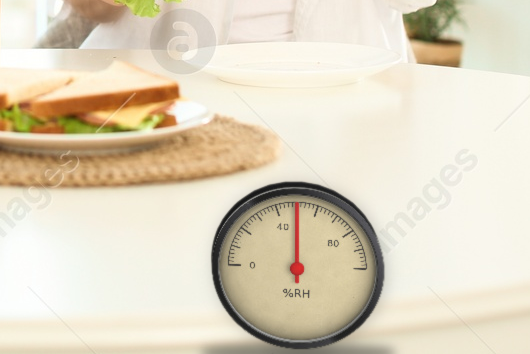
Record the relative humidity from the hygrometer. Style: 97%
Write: 50%
